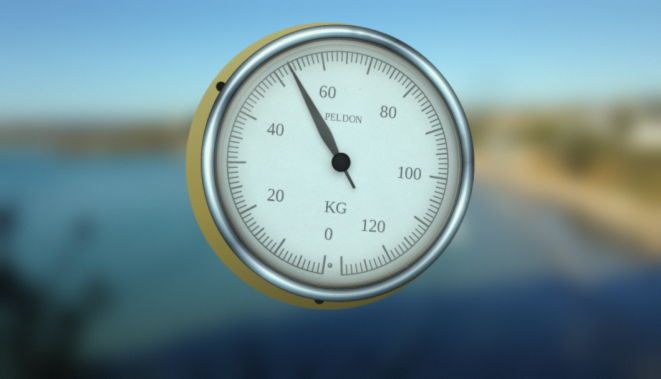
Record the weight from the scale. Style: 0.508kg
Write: 53kg
